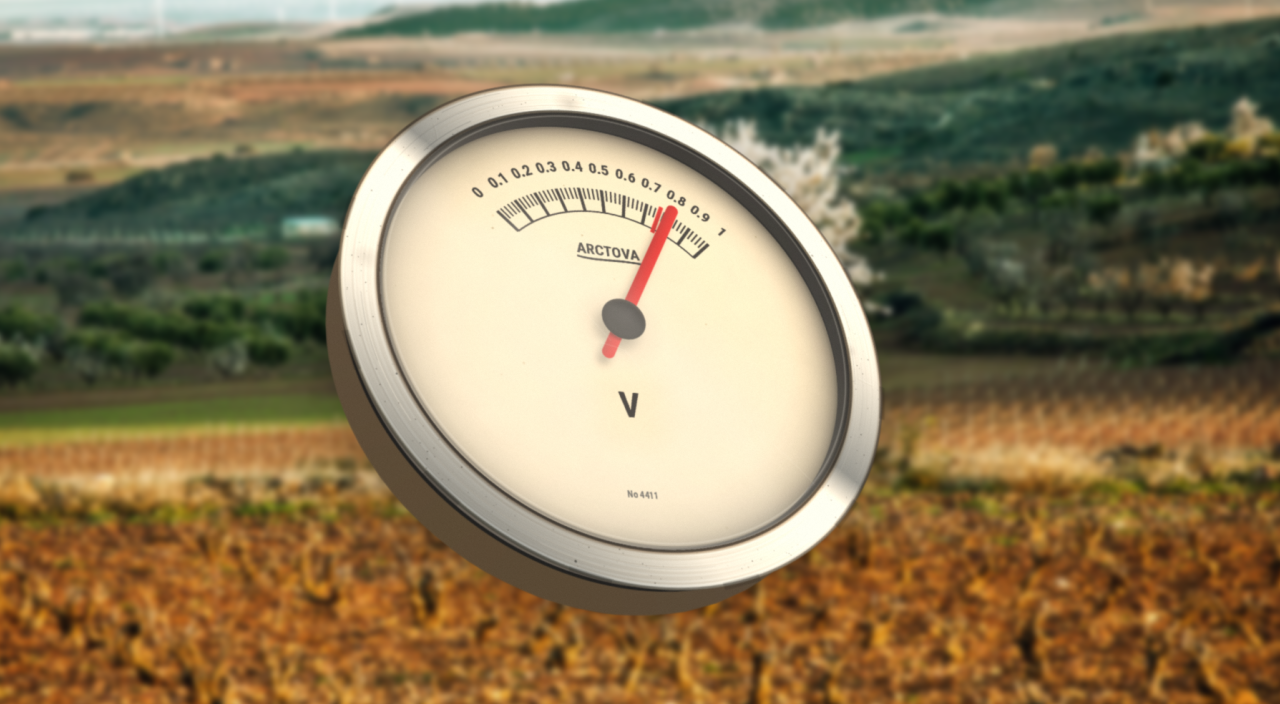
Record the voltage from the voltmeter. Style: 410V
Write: 0.8V
